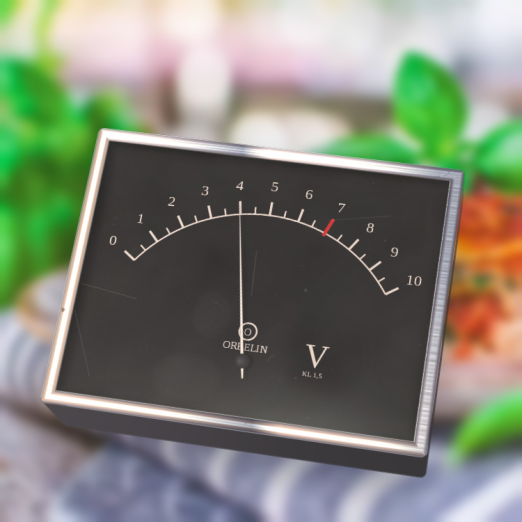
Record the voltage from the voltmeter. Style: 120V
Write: 4V
